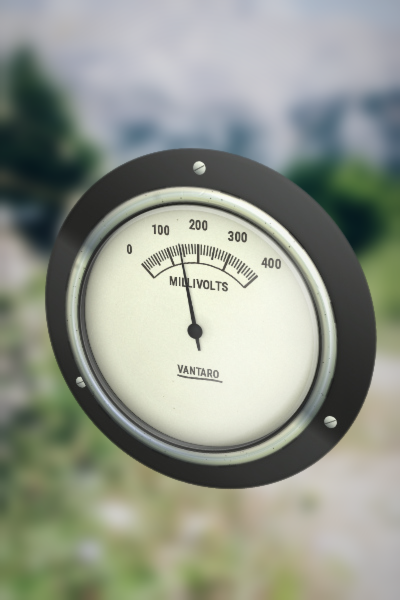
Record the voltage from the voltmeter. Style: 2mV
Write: 150mV
